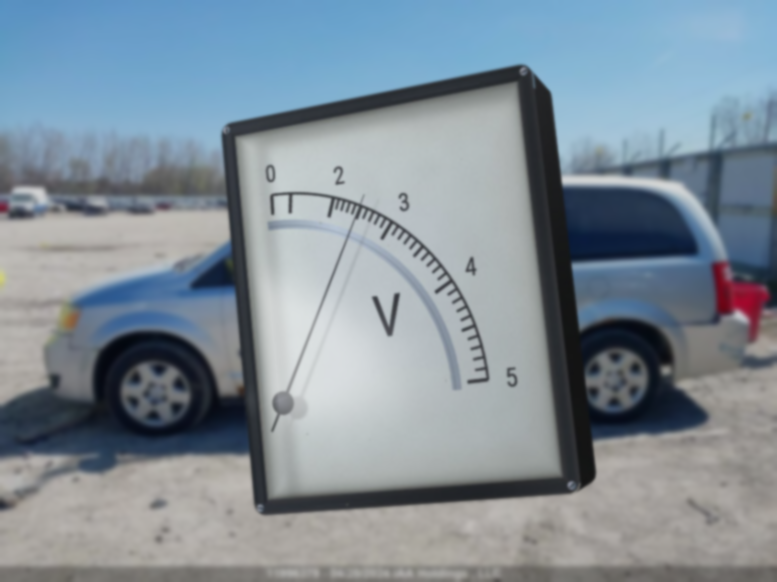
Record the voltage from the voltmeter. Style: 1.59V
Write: 2.5V
